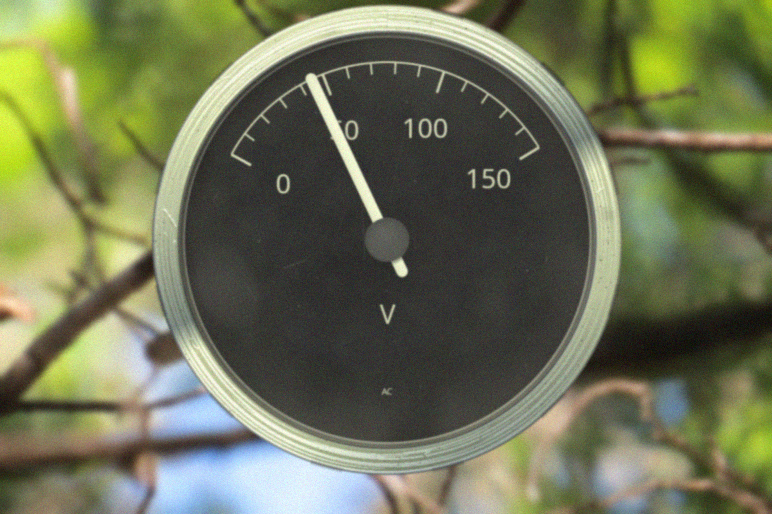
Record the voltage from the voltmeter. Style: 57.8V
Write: 45V
